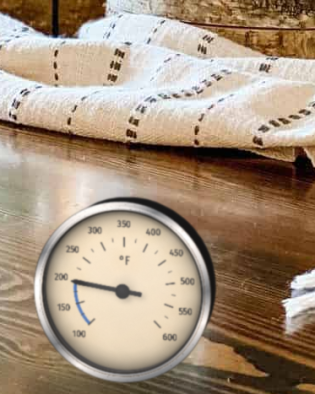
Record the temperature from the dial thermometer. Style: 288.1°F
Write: 200°F
